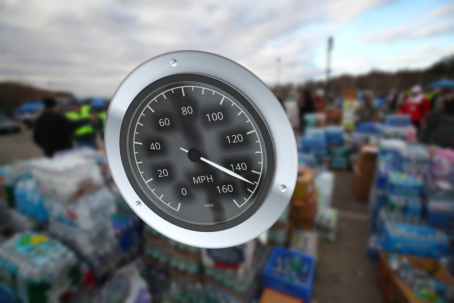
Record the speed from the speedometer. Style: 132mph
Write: 145mph
